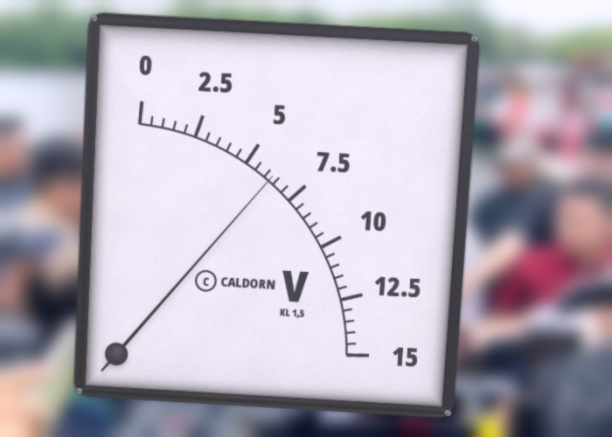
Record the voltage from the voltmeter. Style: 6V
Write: 6.25V
